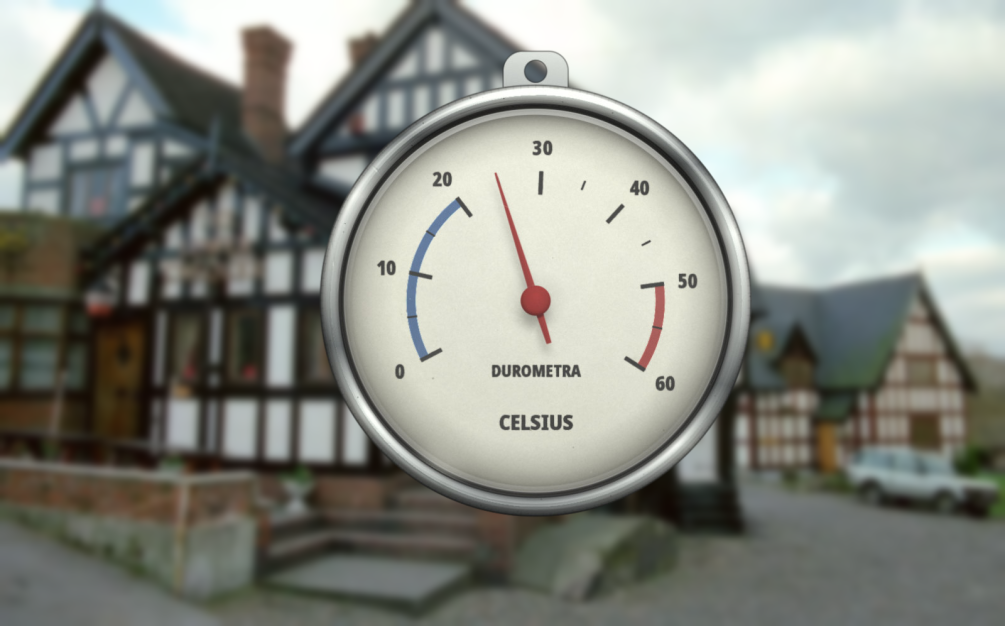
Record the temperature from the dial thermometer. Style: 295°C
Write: 25°C
